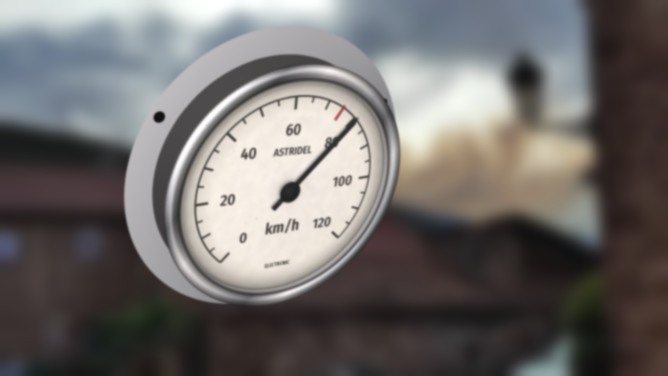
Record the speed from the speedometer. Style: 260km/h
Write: 80km/h
